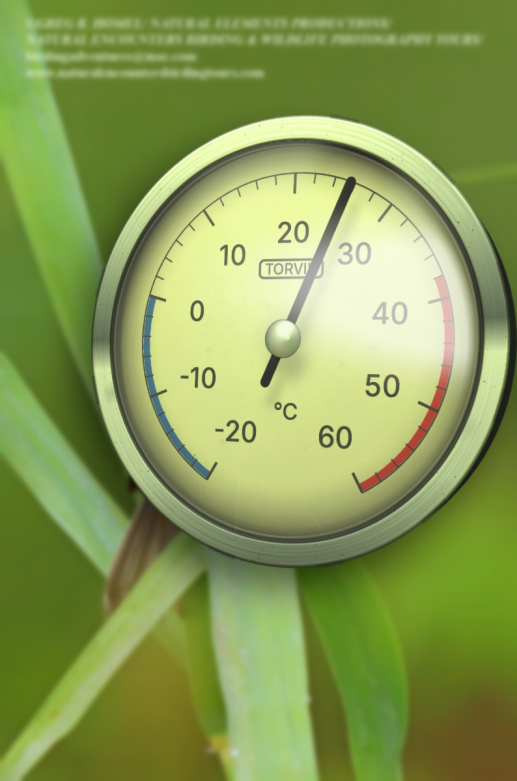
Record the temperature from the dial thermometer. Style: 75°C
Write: 26°C
